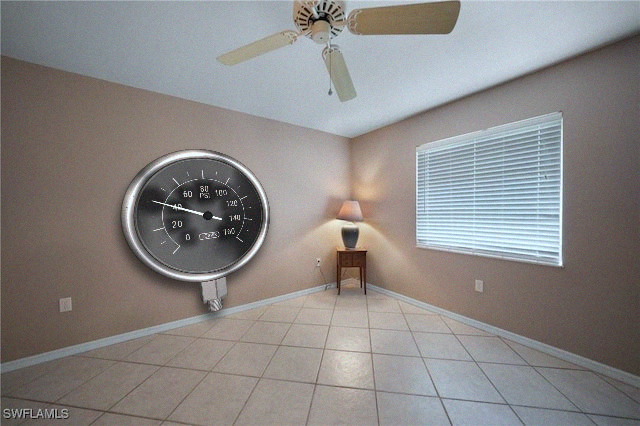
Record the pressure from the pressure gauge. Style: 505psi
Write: 40psi
